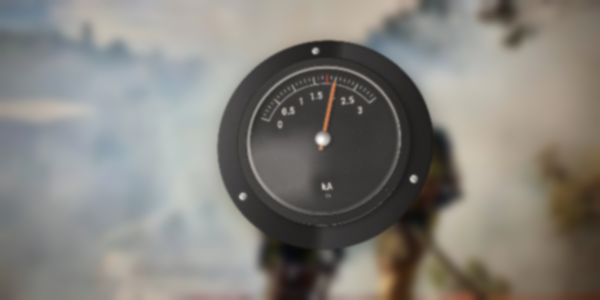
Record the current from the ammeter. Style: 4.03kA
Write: 2kA
